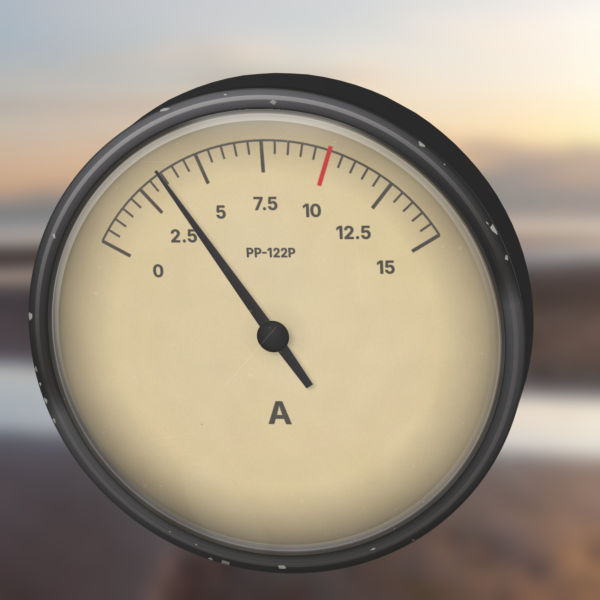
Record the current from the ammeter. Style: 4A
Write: 3.5A
